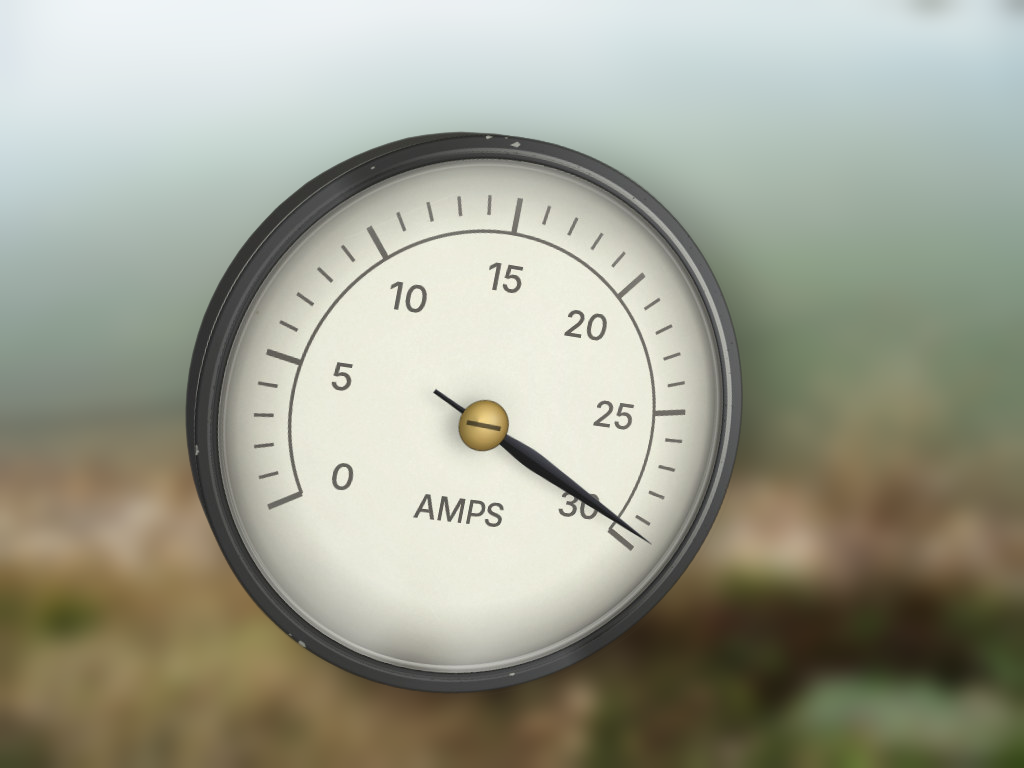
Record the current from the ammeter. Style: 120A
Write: 29.5A
